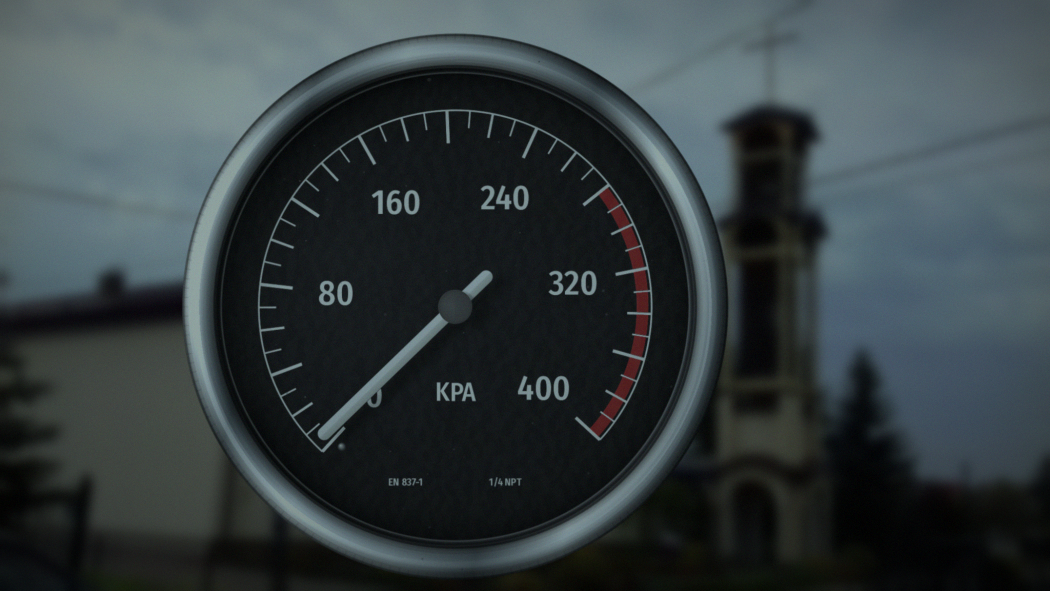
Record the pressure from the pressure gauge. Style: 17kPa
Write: 5kPa
